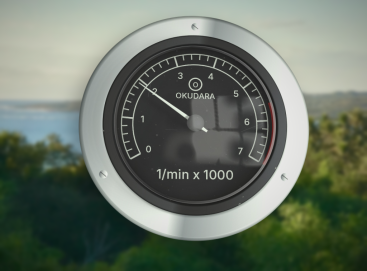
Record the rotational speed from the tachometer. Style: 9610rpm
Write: 1900rpm
